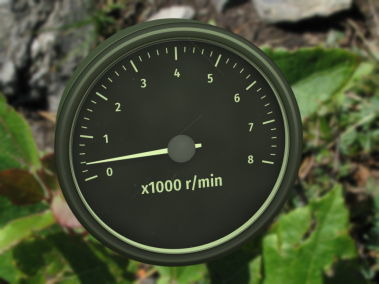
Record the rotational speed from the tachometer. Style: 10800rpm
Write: 400rpm
